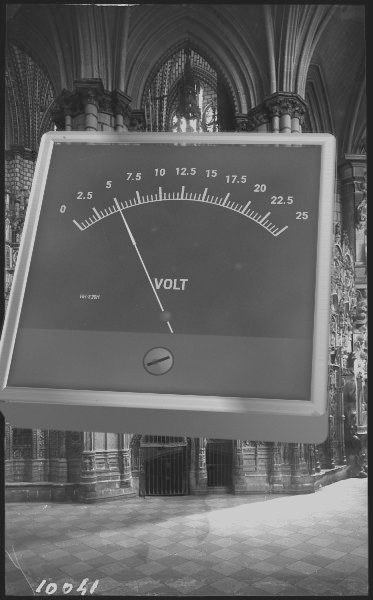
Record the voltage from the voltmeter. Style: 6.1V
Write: 5V
